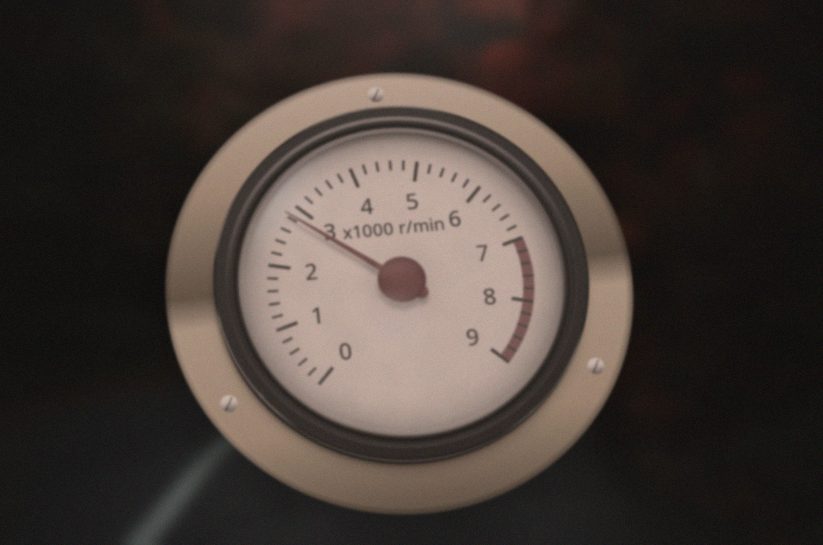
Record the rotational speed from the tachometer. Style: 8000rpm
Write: 2800rpm
